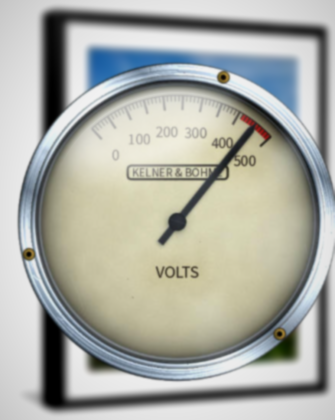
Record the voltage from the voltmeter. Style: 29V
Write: 450V
